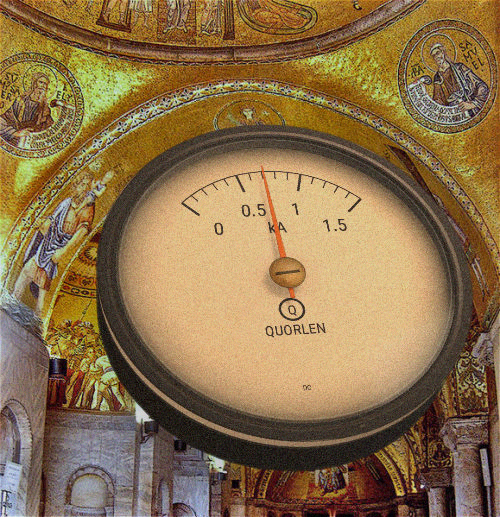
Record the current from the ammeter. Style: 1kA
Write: 0.7kA
